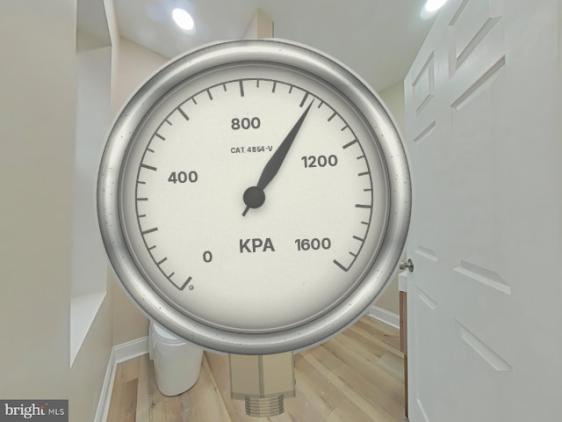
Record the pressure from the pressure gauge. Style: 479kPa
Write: 1025kPa
